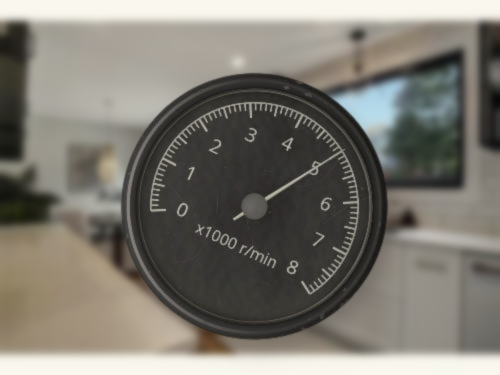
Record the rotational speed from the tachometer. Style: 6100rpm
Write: 5000rpm
